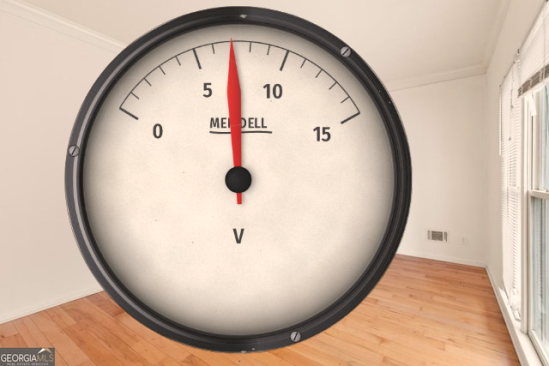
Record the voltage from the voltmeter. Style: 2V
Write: 7V
